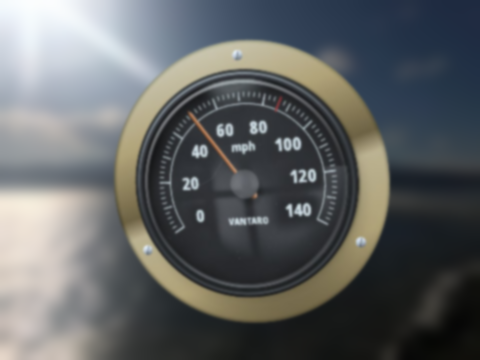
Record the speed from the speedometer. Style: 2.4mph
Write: 50mph
